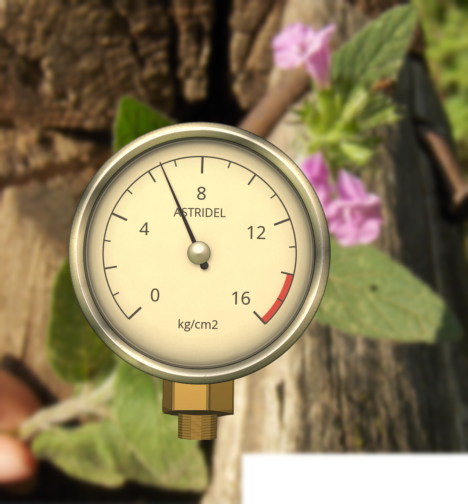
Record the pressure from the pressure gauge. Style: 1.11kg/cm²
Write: 6.5kg/cm²
